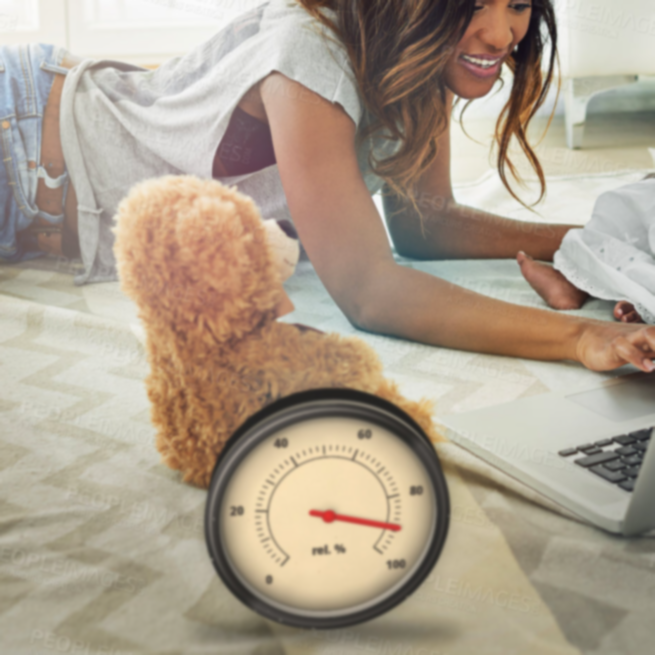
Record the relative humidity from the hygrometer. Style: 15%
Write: 90%
